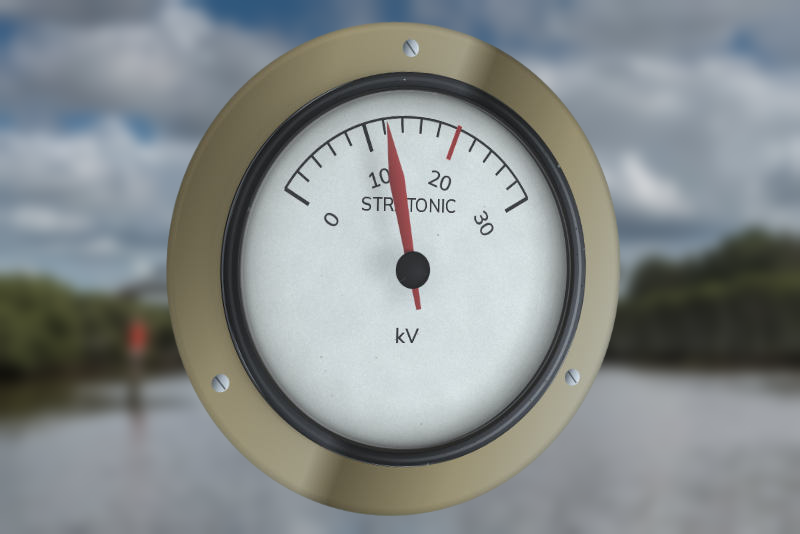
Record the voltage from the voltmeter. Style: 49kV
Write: 12kV
